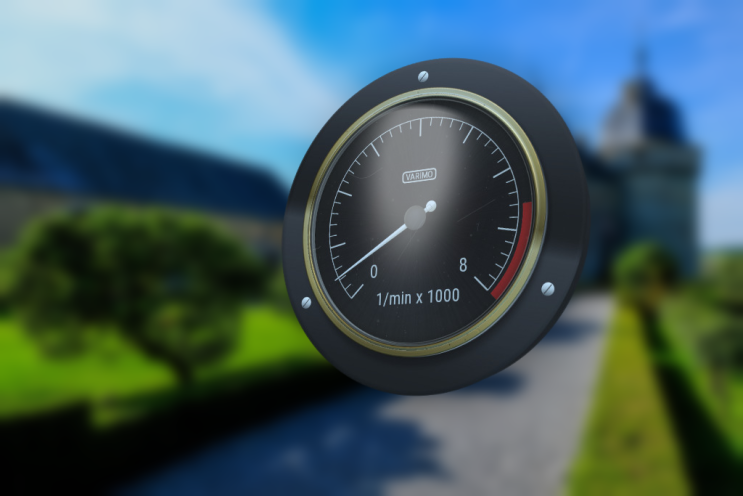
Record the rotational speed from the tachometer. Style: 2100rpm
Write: 400rpm
